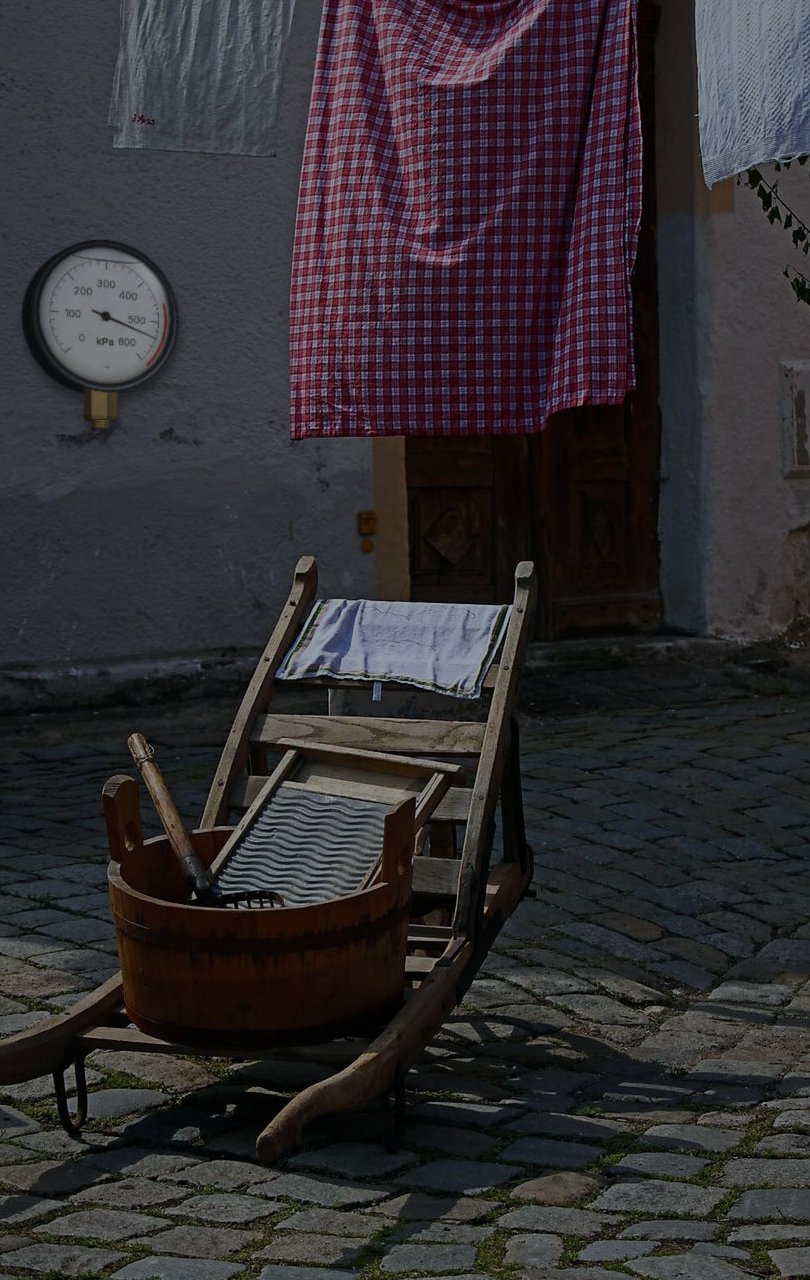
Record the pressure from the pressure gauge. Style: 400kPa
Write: 540kPa
